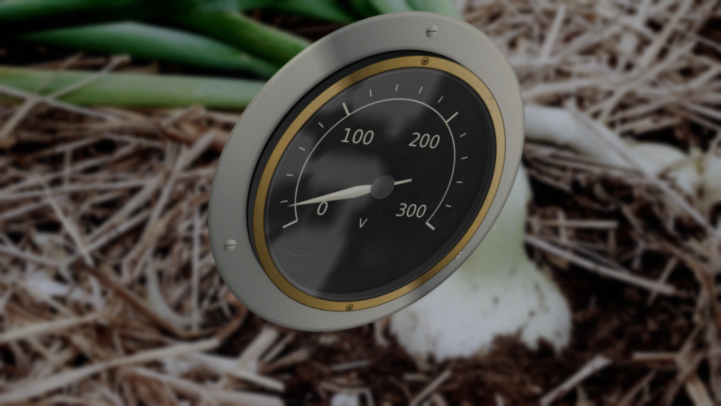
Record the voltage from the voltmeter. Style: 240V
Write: 20V
